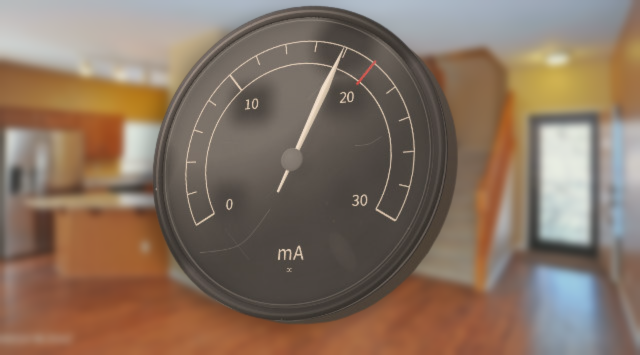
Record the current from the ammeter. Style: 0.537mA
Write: 18mA
